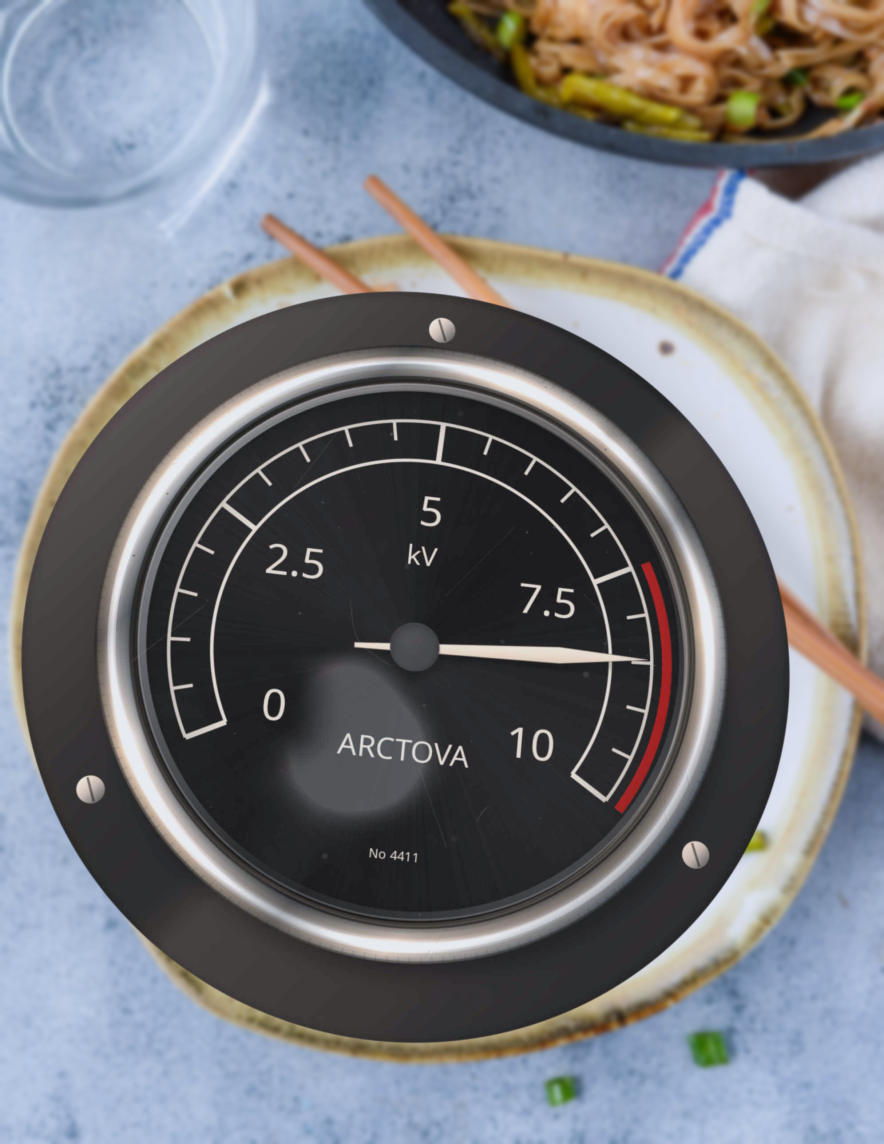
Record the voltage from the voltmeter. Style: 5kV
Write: 8.5kV
